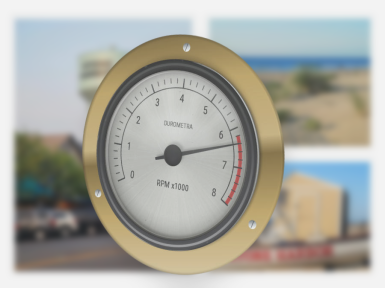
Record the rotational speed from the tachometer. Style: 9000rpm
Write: 6400rpm
